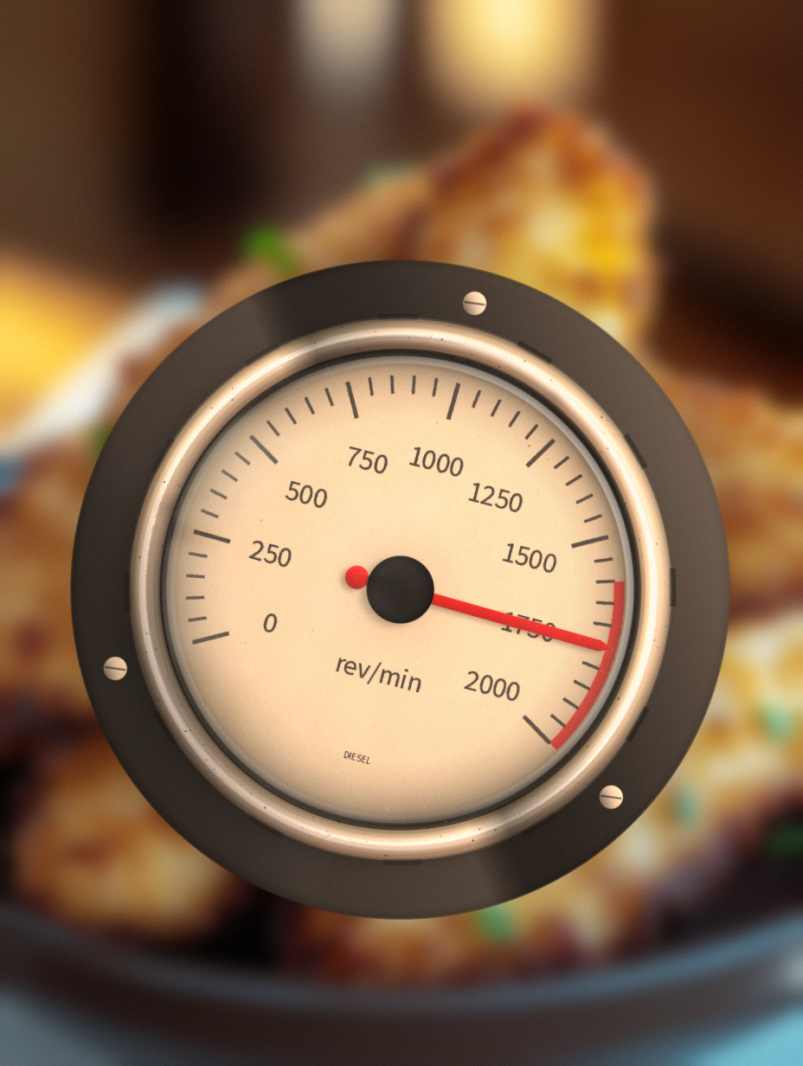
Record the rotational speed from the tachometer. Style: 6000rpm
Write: 1750rpm
